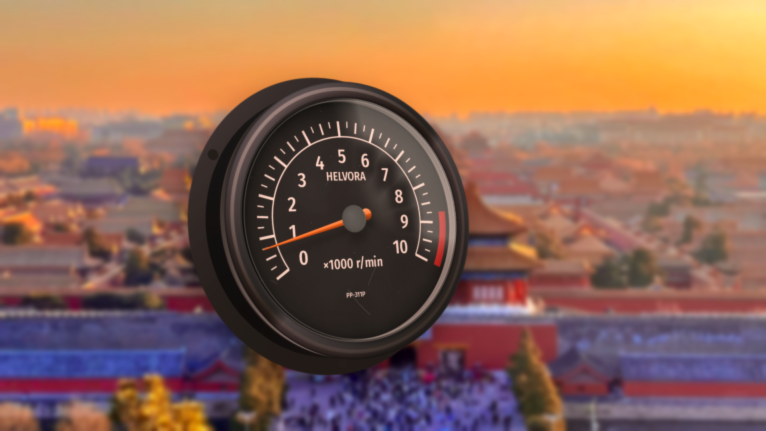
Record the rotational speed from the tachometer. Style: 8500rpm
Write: 750rpm
